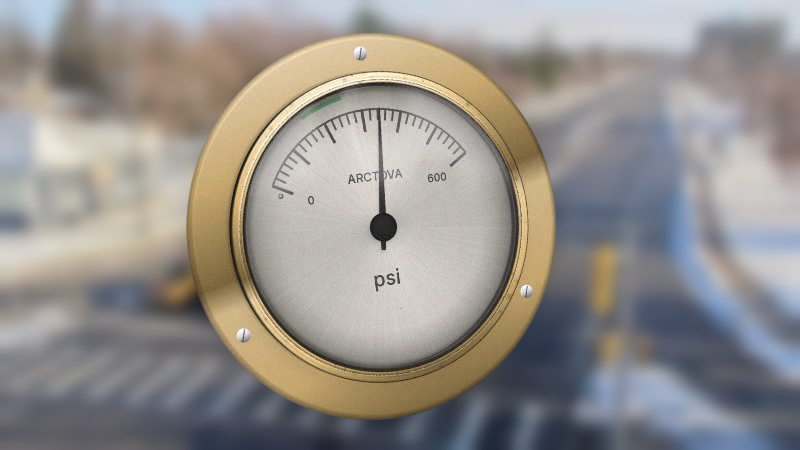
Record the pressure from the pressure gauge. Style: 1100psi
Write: 340psi
